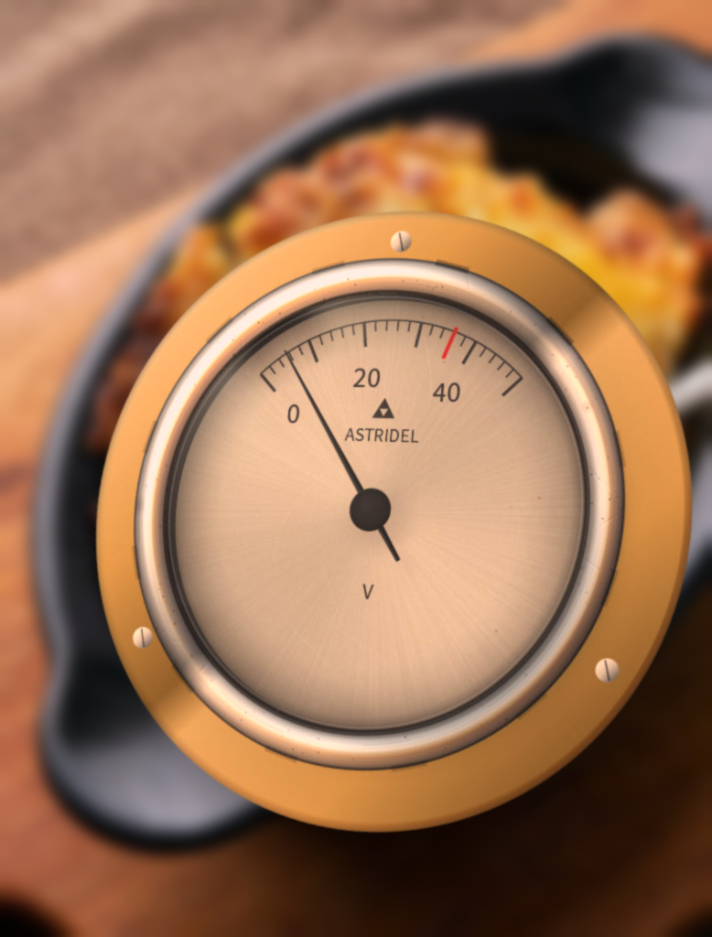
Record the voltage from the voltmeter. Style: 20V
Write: 6V
